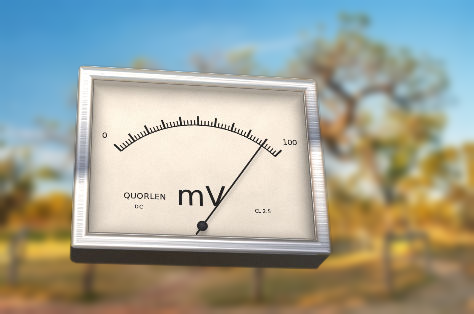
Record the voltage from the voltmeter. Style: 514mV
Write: 90mV
